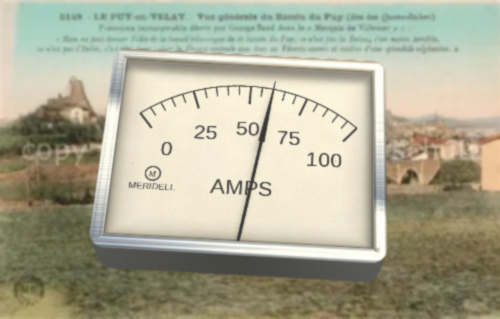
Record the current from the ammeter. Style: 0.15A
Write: 60A
